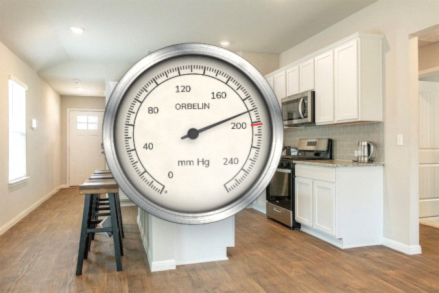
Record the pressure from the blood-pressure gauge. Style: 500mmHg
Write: 190mmHg
